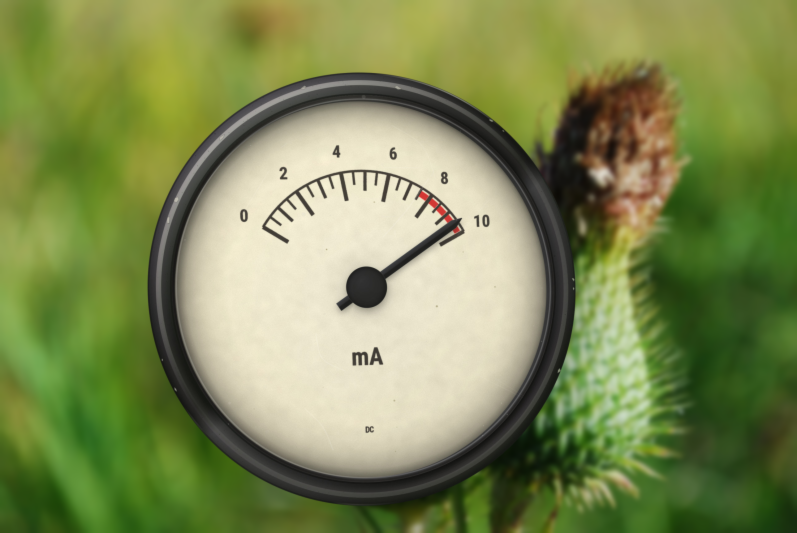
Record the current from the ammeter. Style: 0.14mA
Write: 9.5mA
